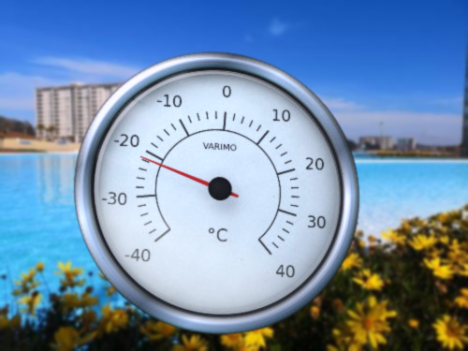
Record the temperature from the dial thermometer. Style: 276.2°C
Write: -22°C
